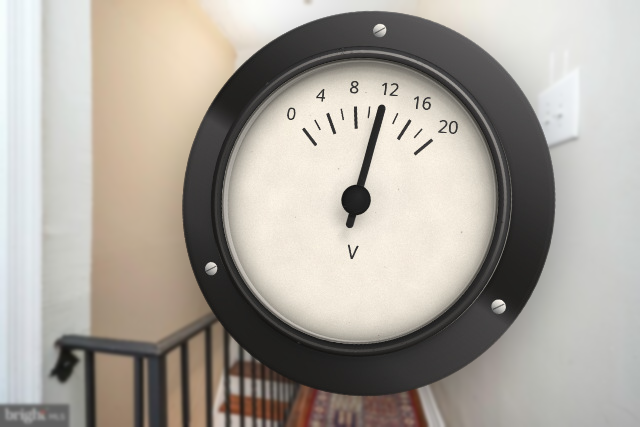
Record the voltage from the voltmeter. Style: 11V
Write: 12V
